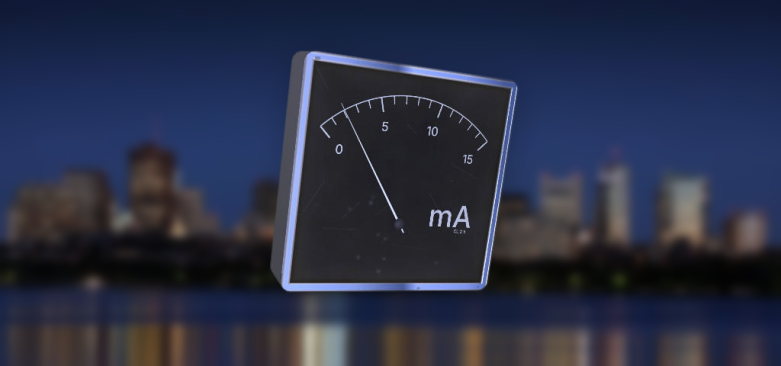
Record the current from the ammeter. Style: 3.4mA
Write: 2mA
